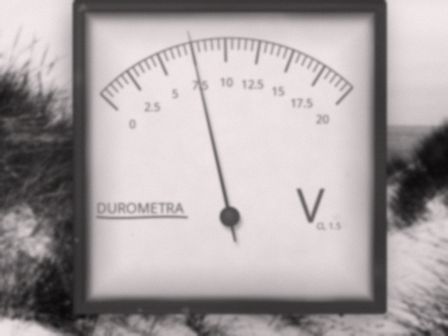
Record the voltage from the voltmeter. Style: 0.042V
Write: 7.5V
